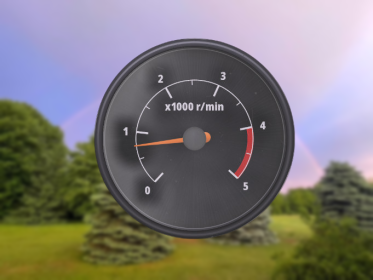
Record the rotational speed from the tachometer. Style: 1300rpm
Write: 750rpm
